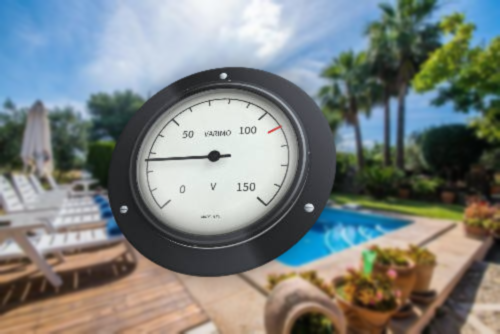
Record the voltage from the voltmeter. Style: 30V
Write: 25V
